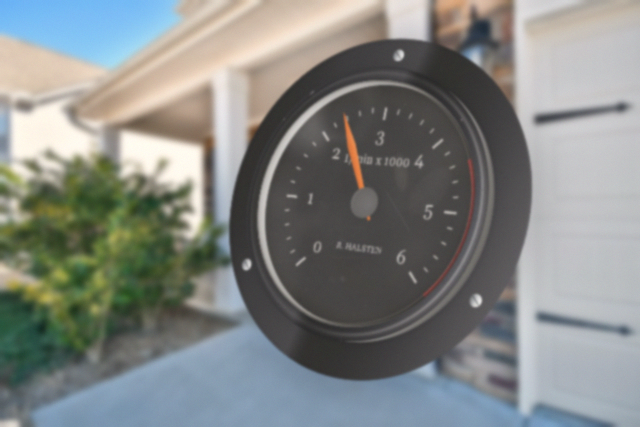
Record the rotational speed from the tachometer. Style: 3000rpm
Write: 2400rpm
